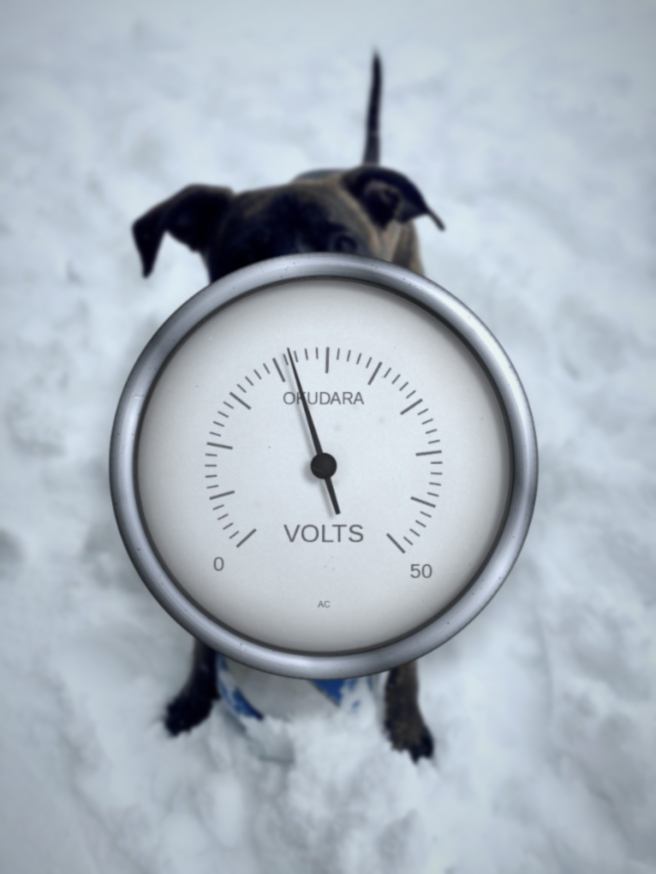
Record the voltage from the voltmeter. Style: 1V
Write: 21.5V
